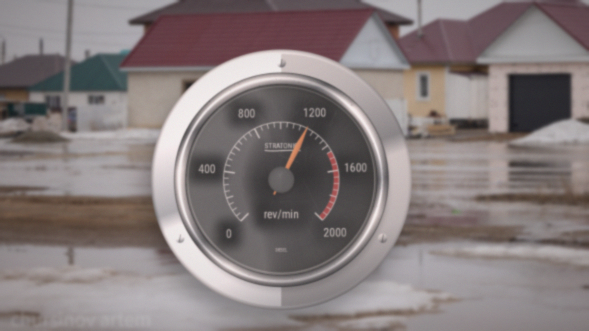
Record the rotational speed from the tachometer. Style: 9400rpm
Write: 1200rpm
